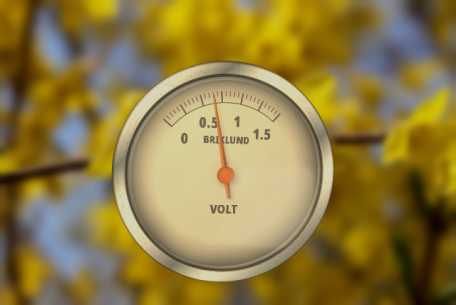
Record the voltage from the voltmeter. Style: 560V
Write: 0.65V
